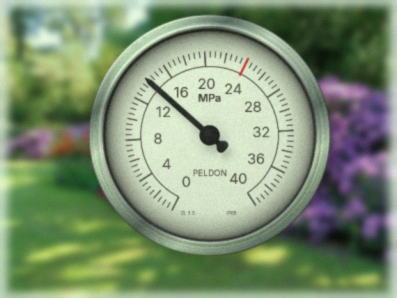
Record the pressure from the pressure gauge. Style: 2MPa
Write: 14MPa
